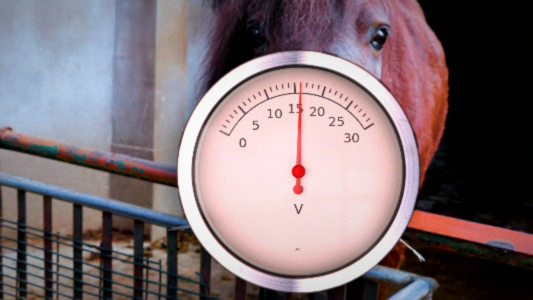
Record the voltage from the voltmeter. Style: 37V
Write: 16V
